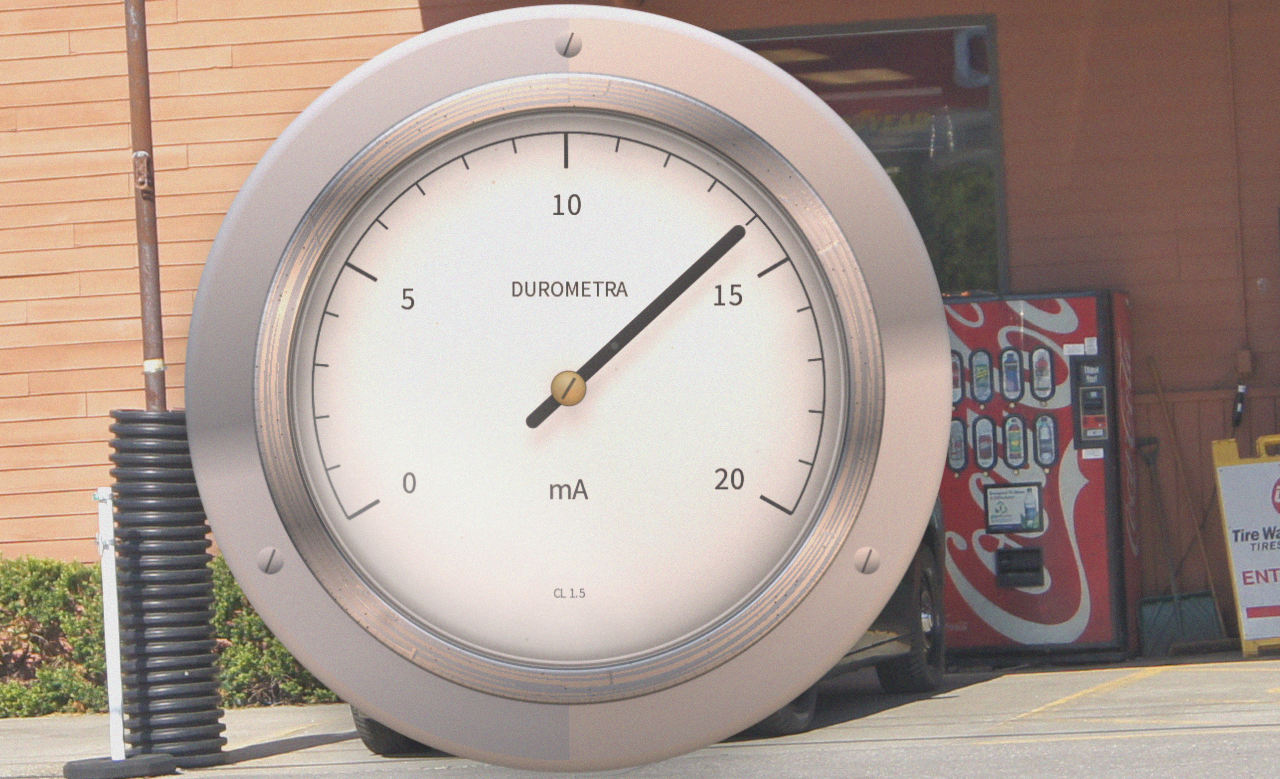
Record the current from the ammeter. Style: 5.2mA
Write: 14mA
